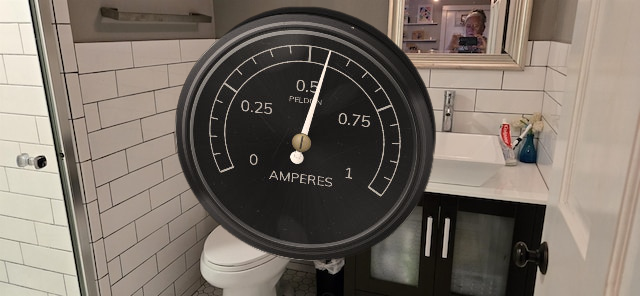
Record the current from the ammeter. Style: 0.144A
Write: 0.55A
